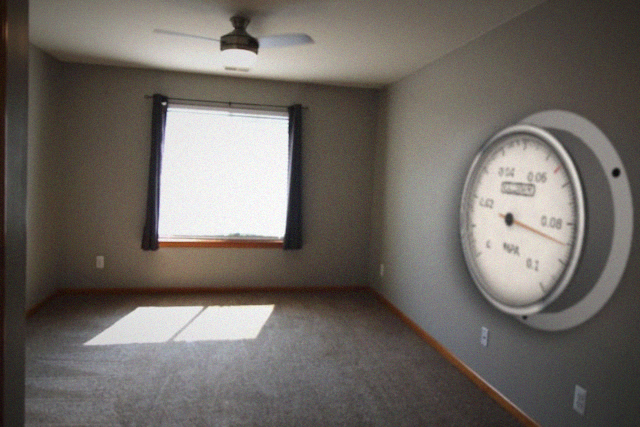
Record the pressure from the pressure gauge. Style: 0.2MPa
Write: 0.085MPa
